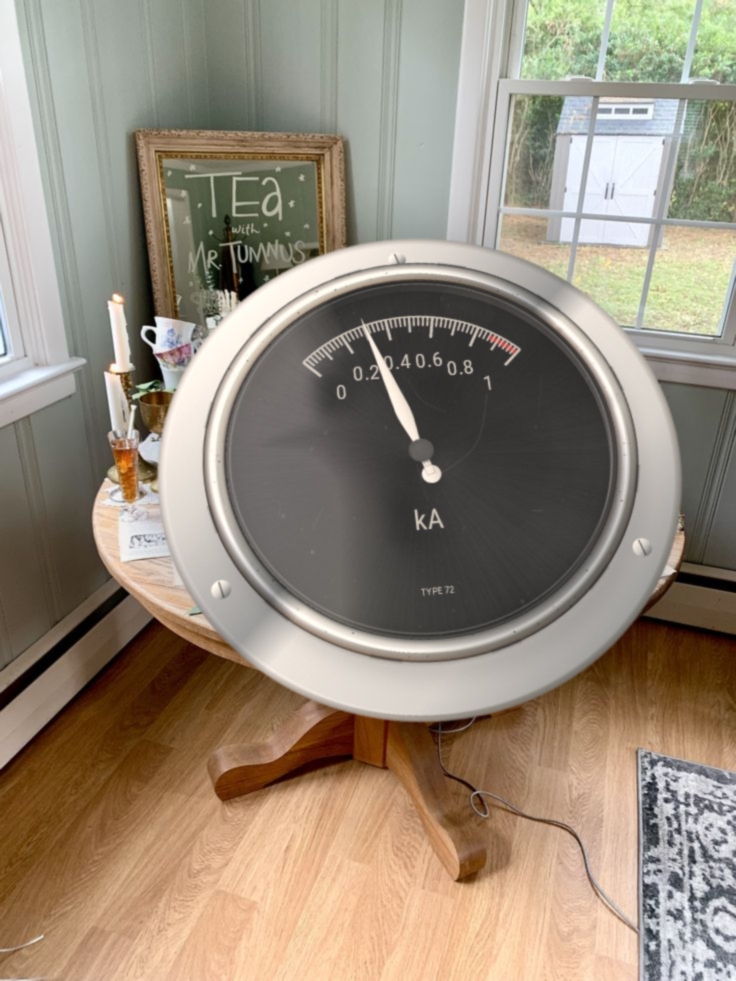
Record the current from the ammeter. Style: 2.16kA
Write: 0.3kA
